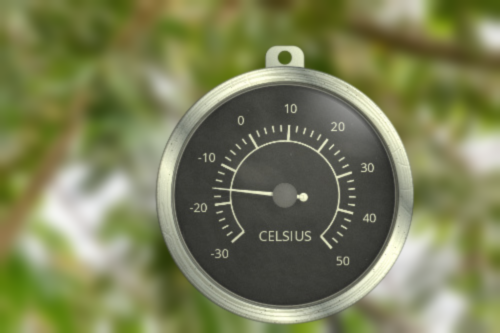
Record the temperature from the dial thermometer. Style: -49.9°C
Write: -16°C
